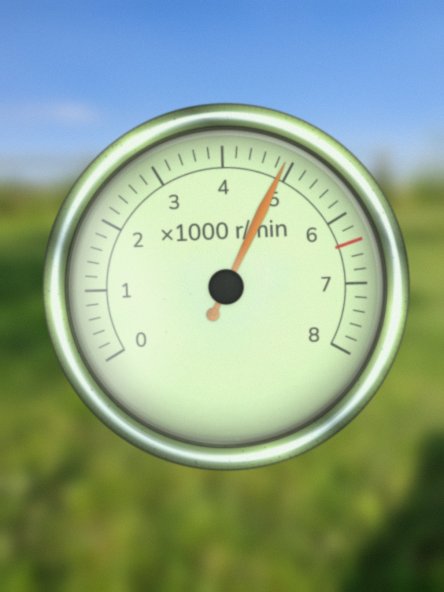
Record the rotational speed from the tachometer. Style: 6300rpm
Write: 4900rpm
